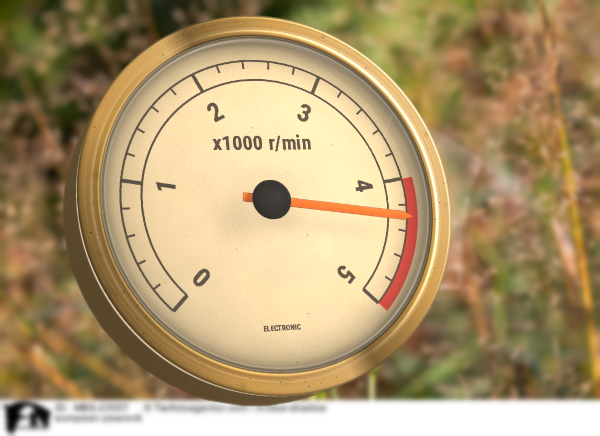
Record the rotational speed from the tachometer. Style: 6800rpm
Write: 4300rpm
